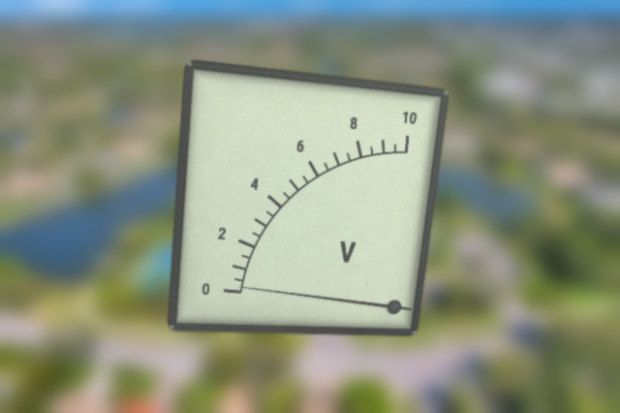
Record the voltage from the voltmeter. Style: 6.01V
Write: 0.25V
